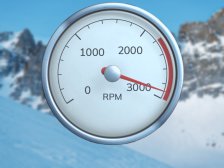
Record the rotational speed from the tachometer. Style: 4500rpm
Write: 2900rpm
